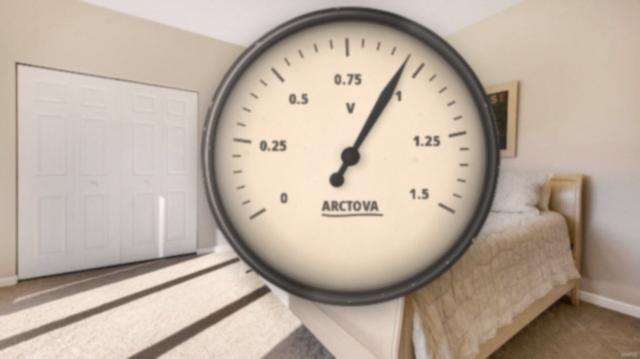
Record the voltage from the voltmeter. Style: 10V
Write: 0.95V
